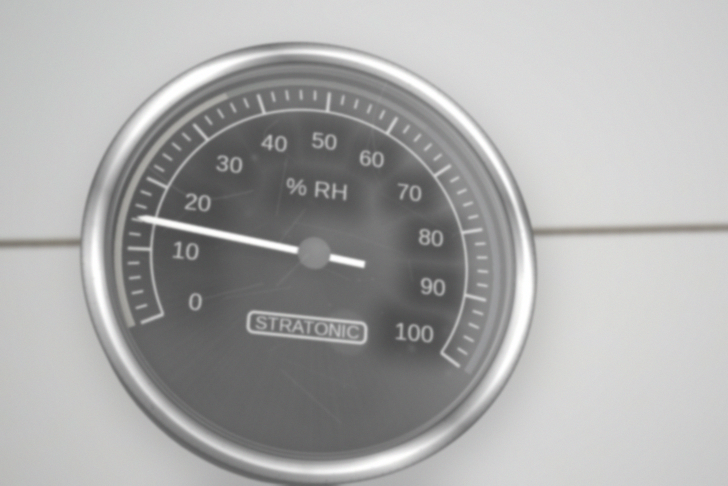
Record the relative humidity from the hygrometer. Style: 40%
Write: 14%
